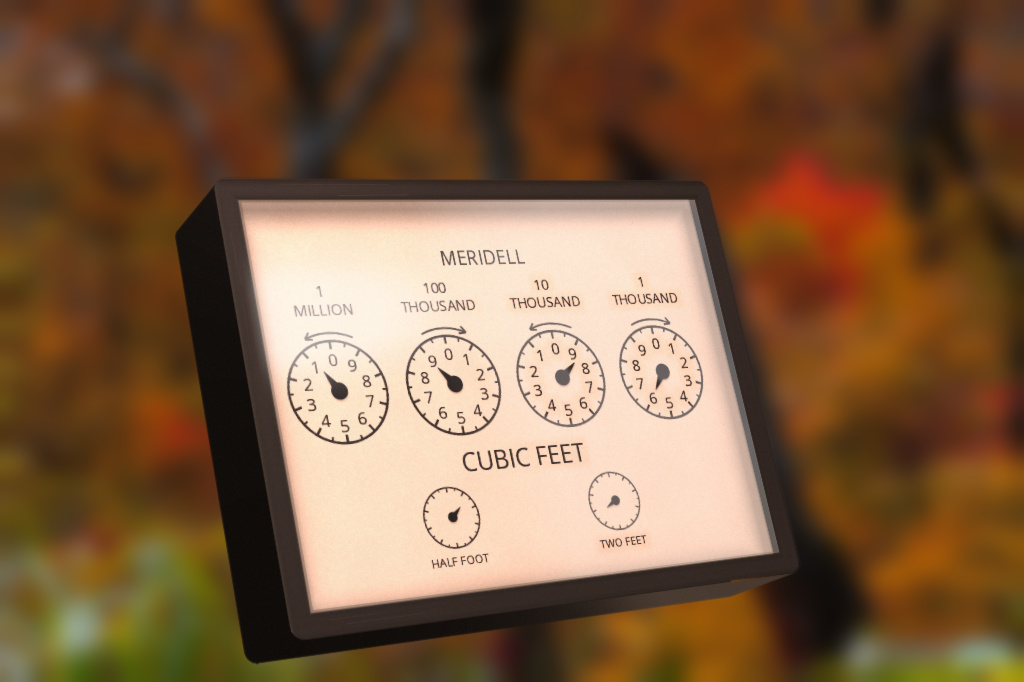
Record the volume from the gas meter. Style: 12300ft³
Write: 88600ft³
